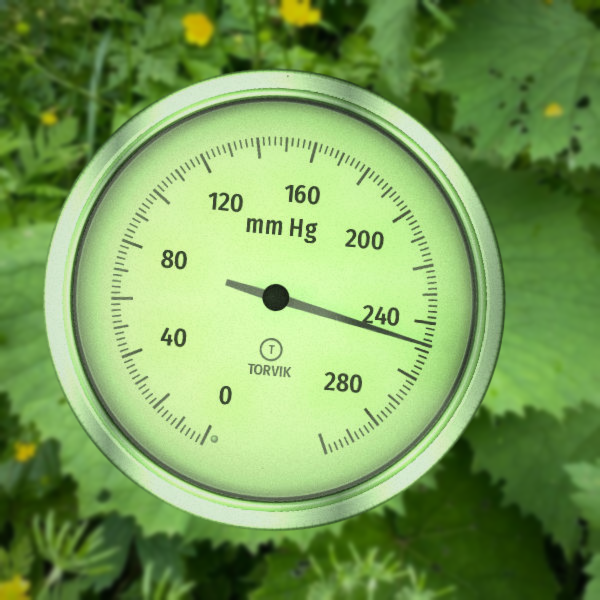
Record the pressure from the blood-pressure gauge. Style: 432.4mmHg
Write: 248mmHg
